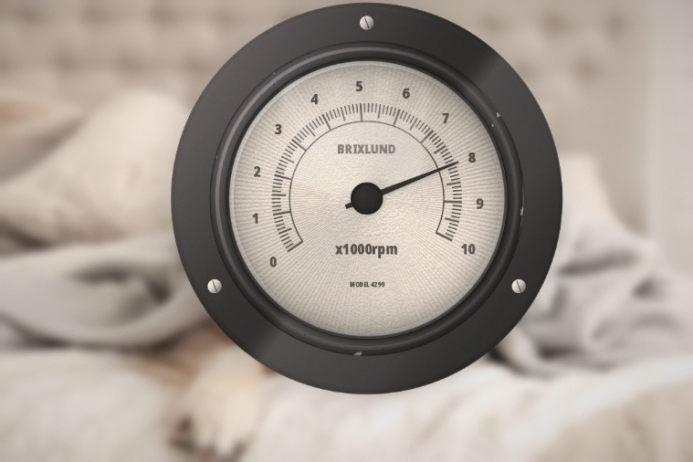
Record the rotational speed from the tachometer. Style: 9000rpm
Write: 8000rpm
